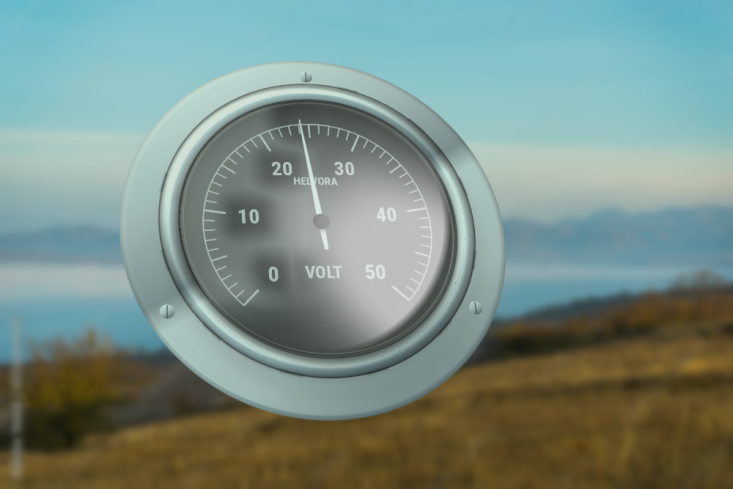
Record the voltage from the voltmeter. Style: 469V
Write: 24V
